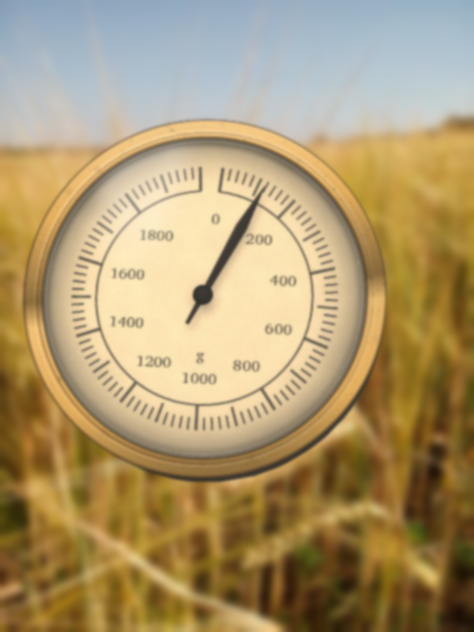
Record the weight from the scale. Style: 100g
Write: 120g
